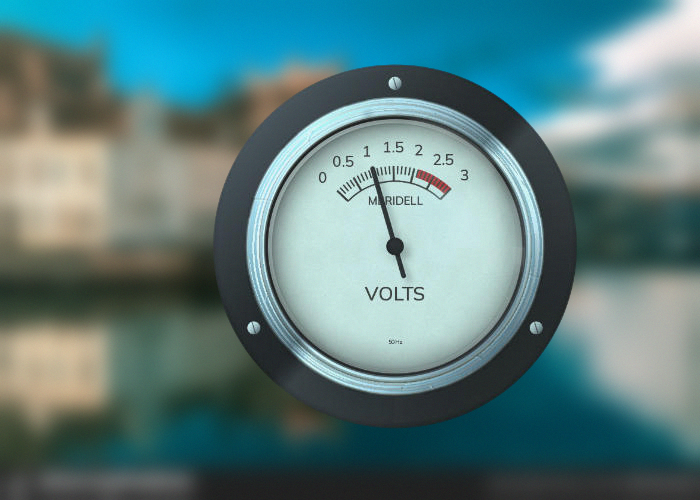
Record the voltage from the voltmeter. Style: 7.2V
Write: 1V
